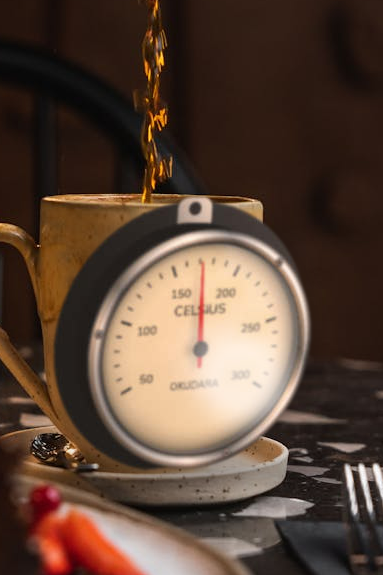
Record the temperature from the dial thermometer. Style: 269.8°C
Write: 170°C
